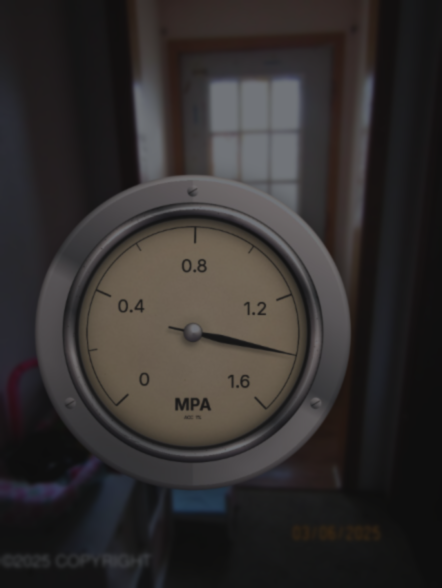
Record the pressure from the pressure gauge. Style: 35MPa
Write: 1.4MPa
